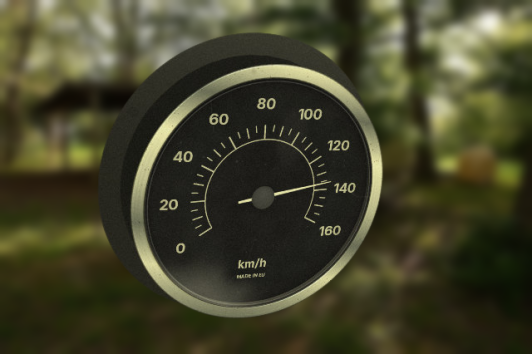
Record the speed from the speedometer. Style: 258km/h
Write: 135km/h
